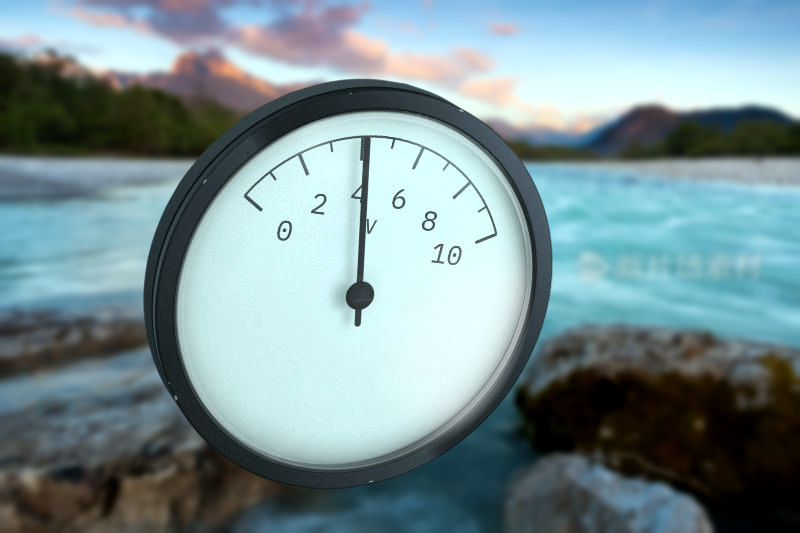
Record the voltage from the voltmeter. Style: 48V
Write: 4V
